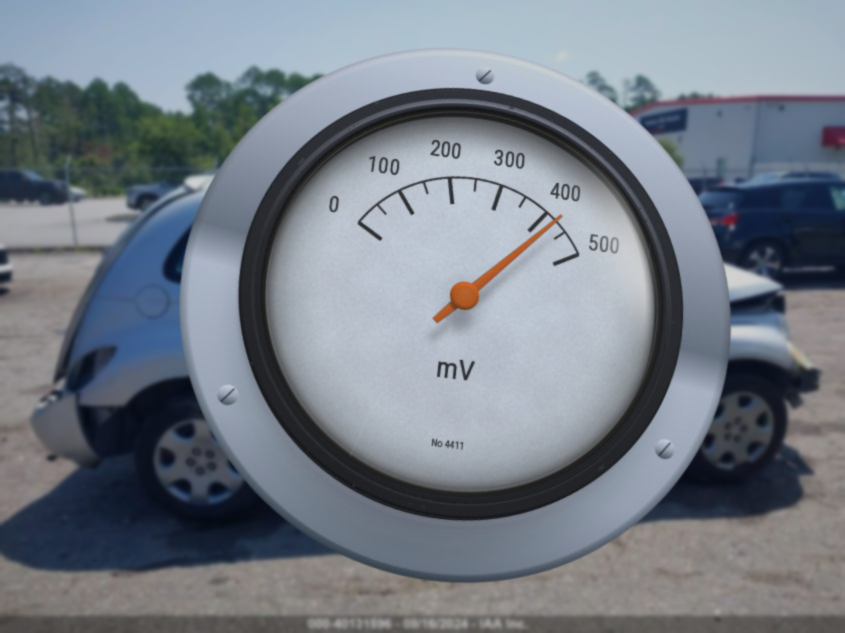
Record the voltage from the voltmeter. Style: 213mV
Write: 425mV
